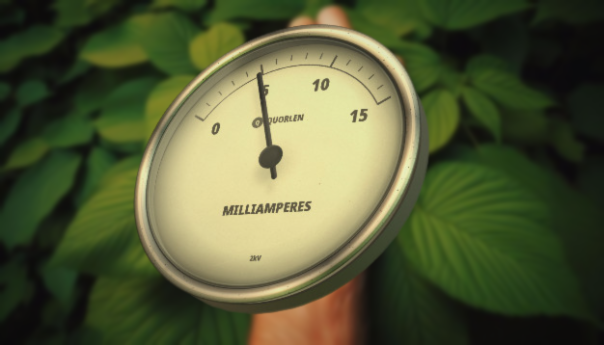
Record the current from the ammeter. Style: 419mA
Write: 5mA
